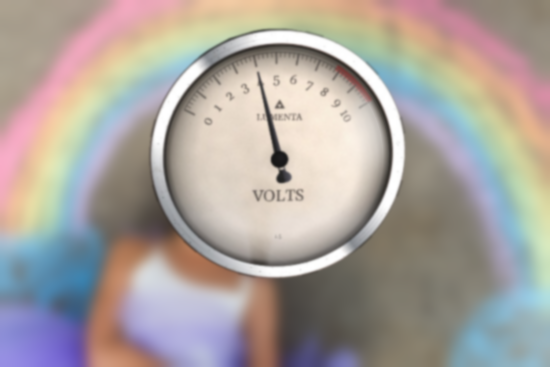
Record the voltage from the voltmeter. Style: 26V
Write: 4V
